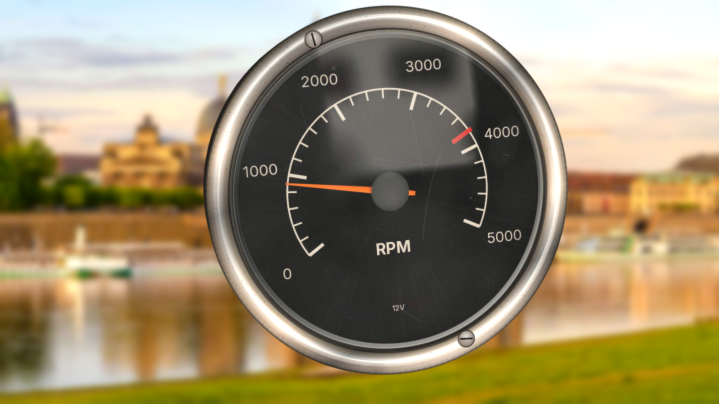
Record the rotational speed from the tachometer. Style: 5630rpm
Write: 900rpm
